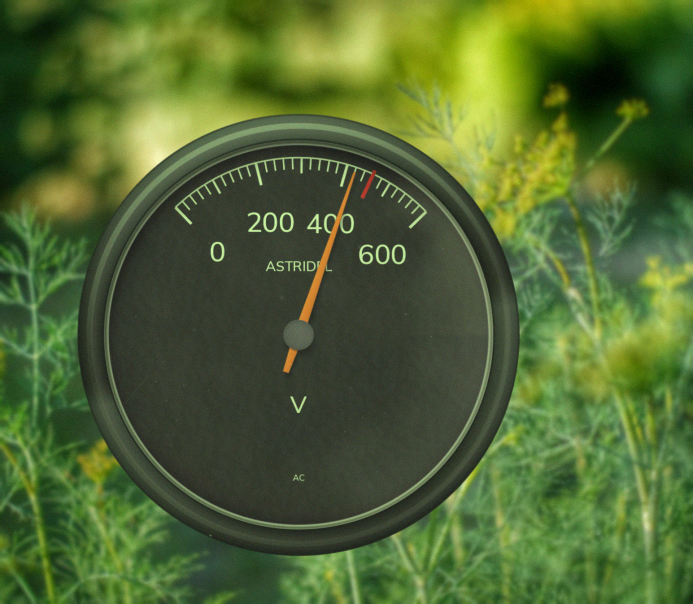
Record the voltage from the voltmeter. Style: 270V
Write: 420V
